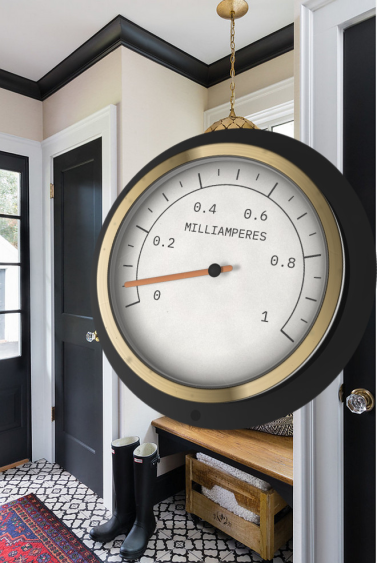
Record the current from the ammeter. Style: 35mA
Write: 0.05mA
